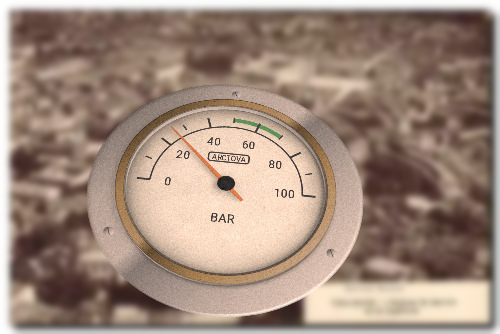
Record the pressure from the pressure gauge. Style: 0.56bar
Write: 25bar
